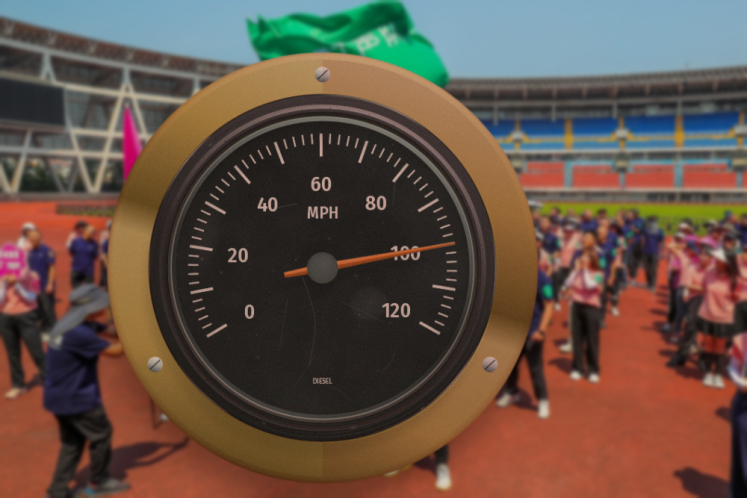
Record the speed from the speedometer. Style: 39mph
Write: 100mph
